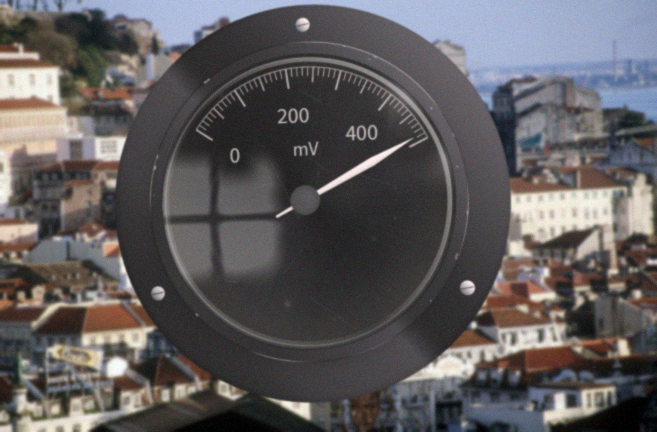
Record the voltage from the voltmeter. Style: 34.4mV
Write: 490mV
